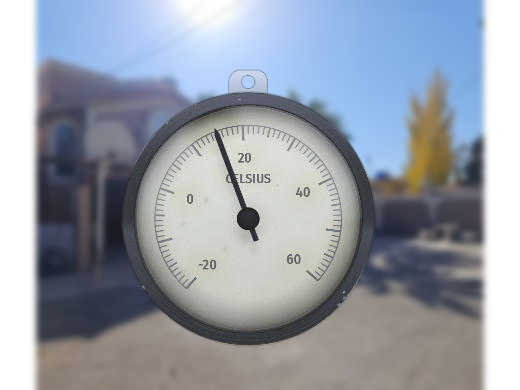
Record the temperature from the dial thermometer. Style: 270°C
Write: 15°C
